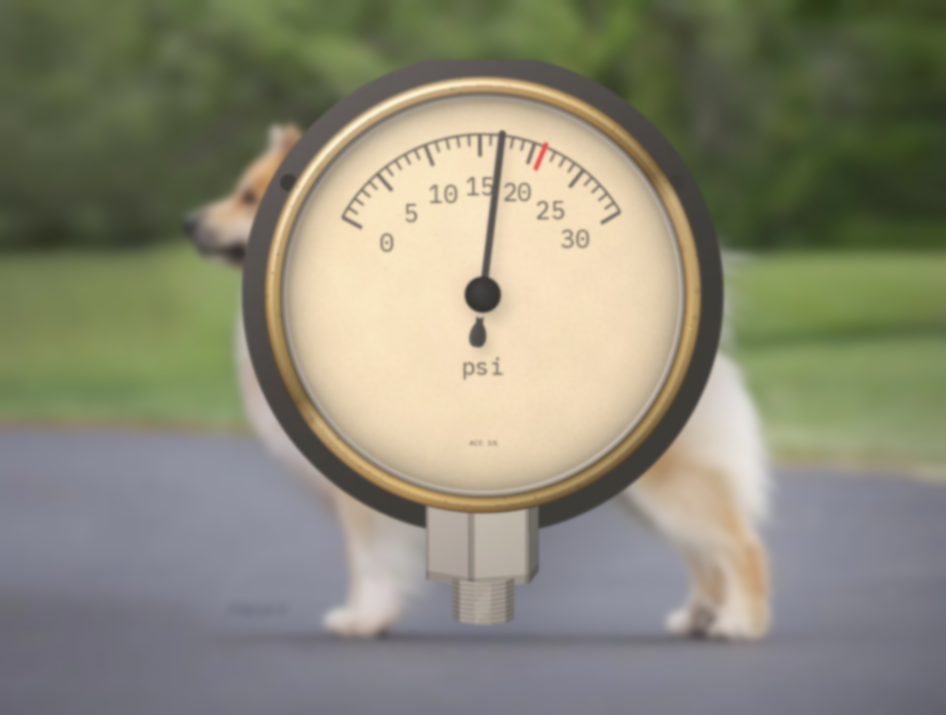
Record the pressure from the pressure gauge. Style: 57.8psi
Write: 17psi
